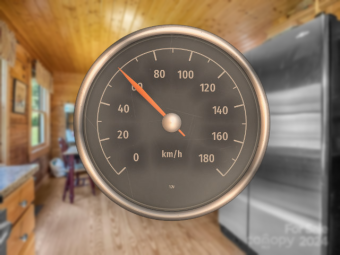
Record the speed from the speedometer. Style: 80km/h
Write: 60km/h
